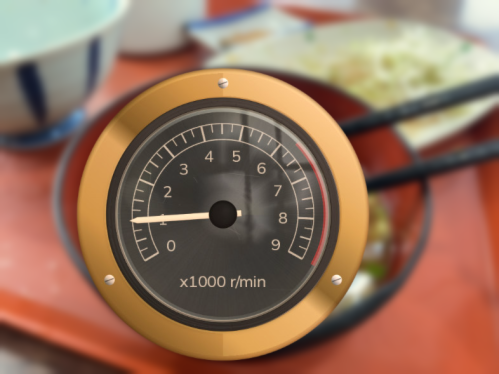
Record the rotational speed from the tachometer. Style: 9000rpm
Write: 1000rpm
